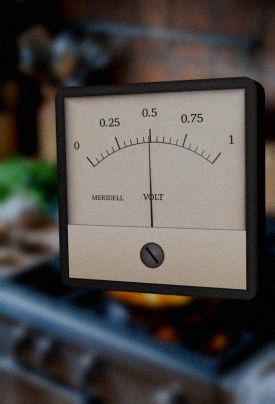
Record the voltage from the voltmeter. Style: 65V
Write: 0.5V
